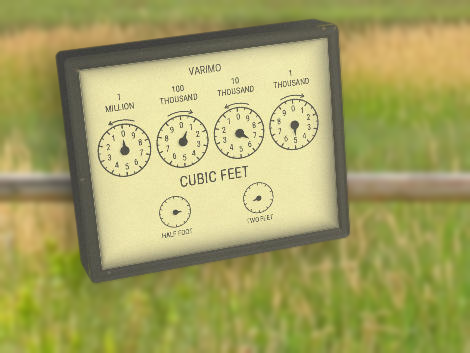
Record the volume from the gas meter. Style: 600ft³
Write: 6500ft³
